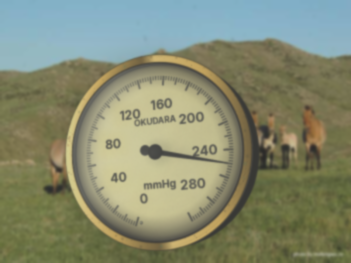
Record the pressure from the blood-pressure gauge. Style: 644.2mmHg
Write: 250mmHg
